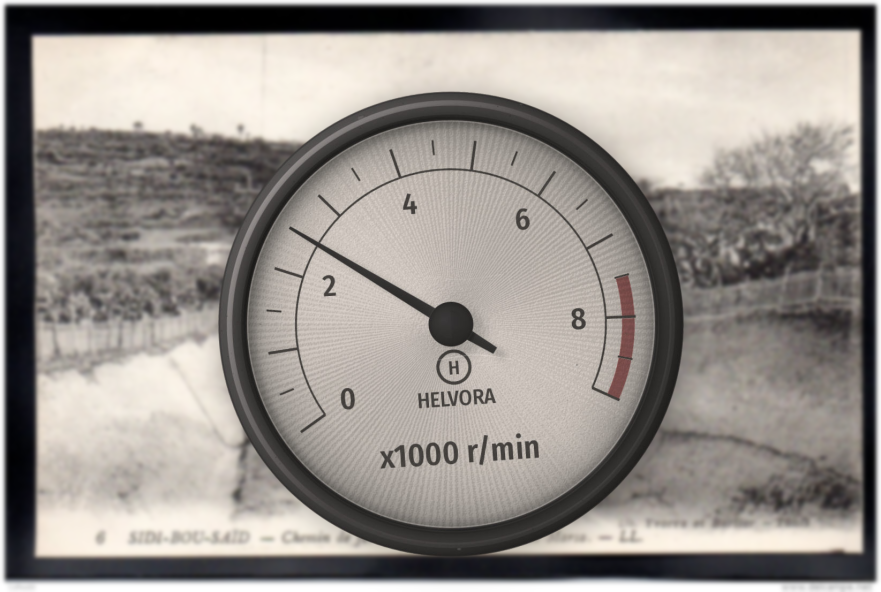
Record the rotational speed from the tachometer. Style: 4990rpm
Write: 2500rpm
